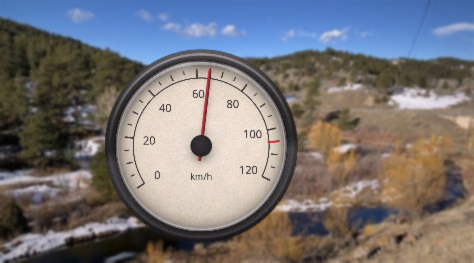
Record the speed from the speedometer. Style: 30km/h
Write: 65km/h
